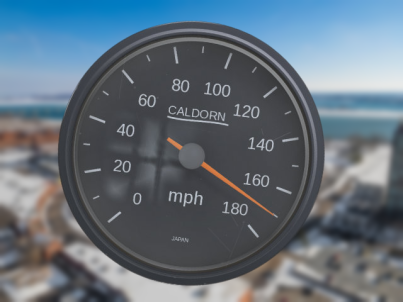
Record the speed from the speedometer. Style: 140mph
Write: 170mph
